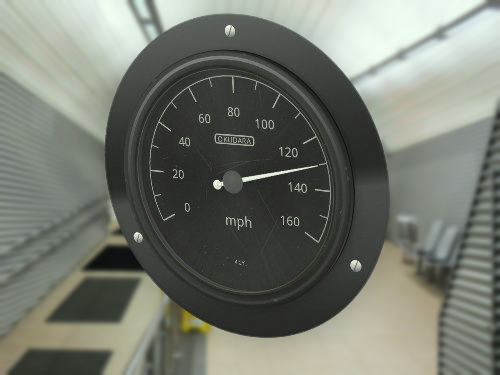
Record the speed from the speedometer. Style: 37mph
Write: 130mph
